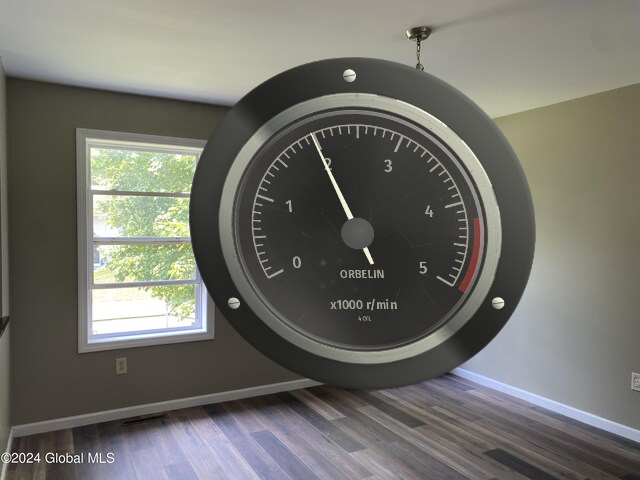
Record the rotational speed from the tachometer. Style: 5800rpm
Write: 2000rpm
